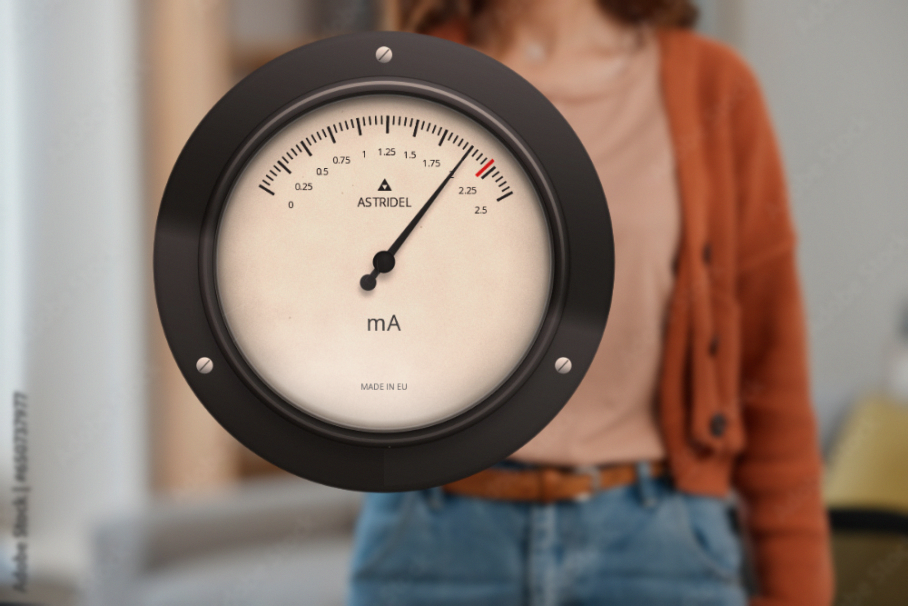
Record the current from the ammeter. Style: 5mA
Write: 2mA
